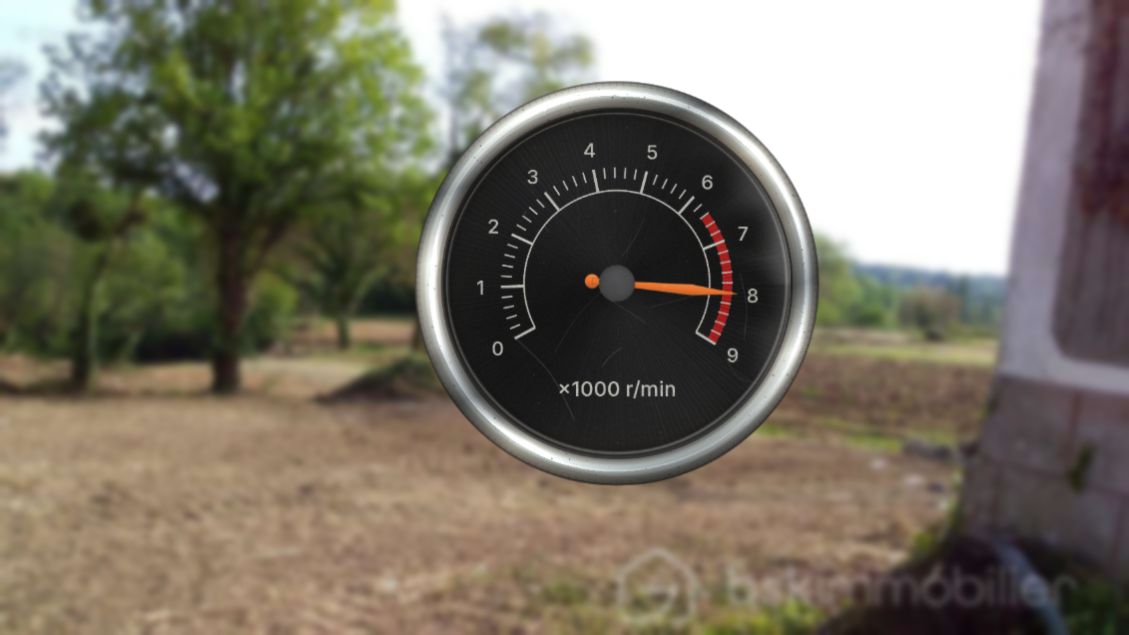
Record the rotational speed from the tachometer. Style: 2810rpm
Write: 8000rpm
